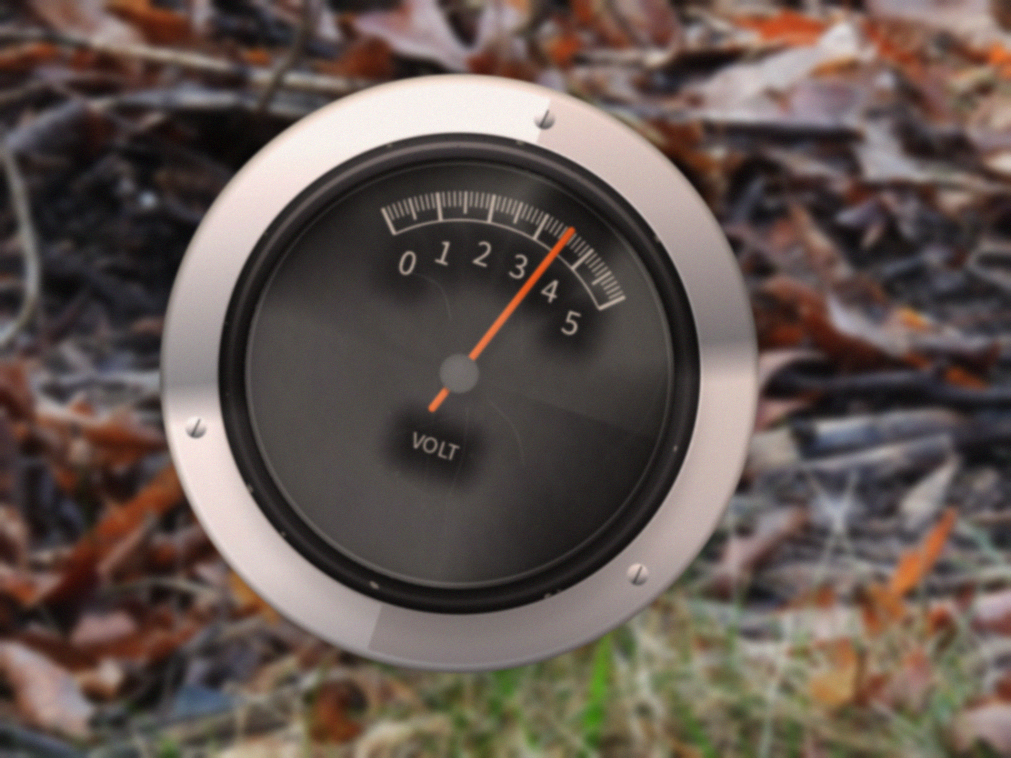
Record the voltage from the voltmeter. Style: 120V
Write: 3.5V
